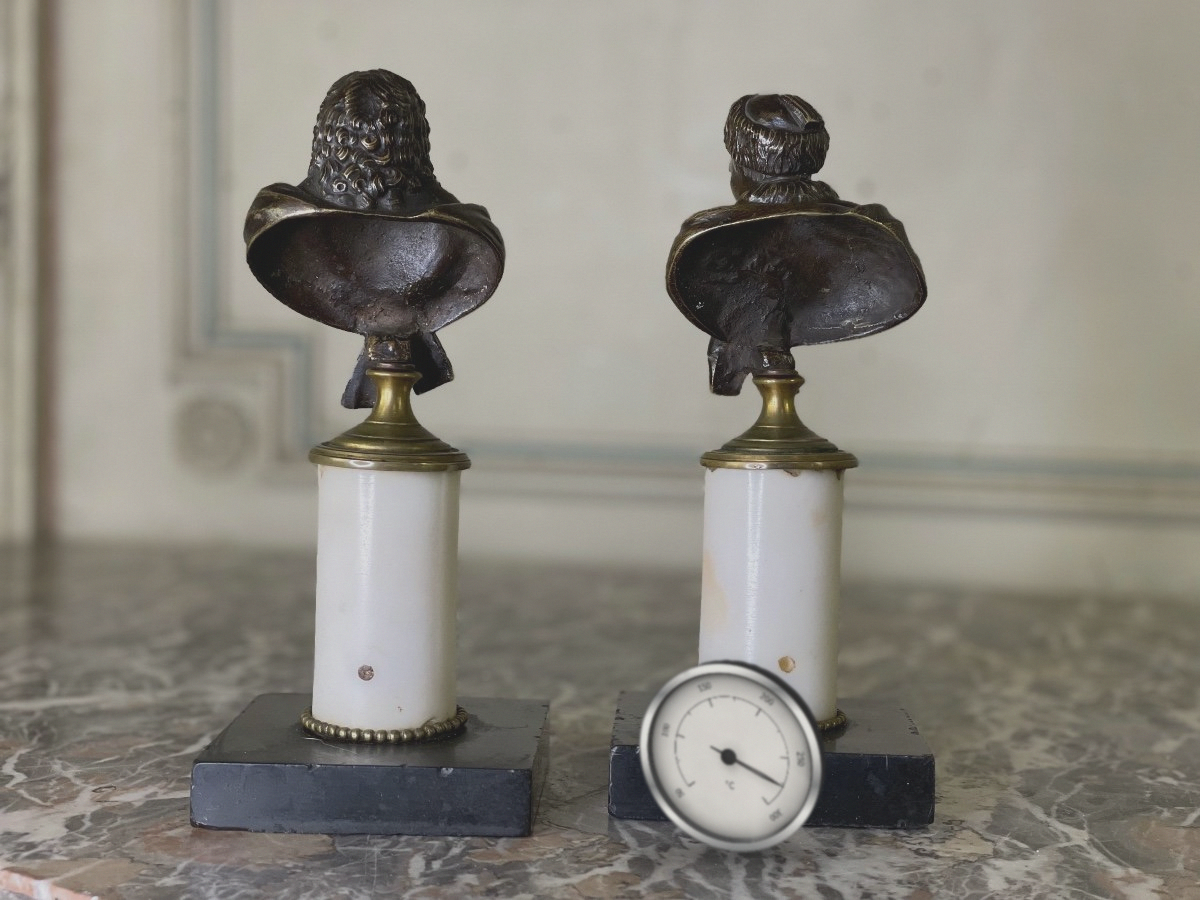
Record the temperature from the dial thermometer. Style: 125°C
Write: 275°C
